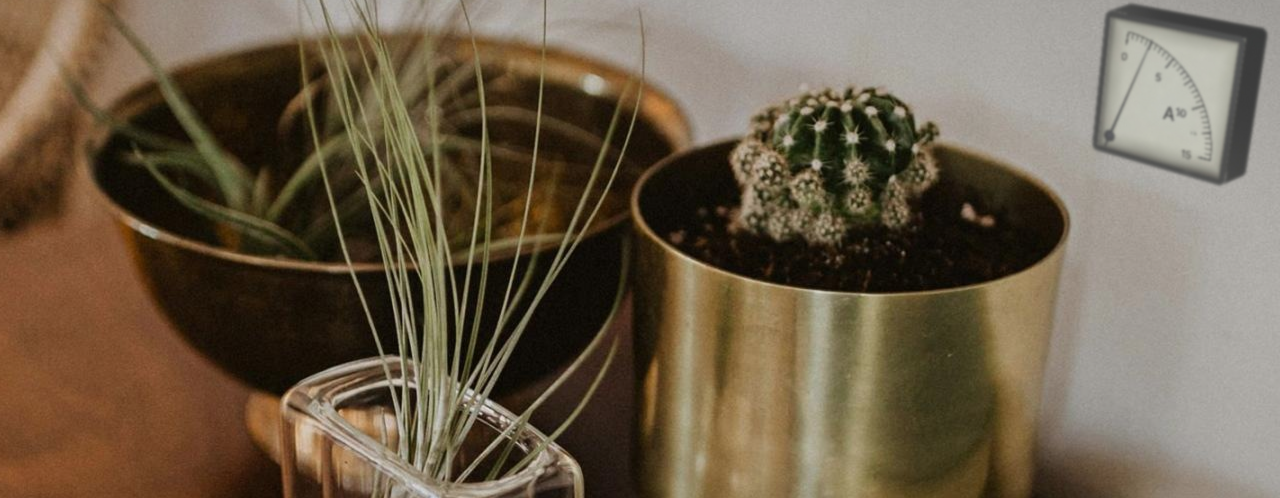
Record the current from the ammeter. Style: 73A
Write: 2.5A
